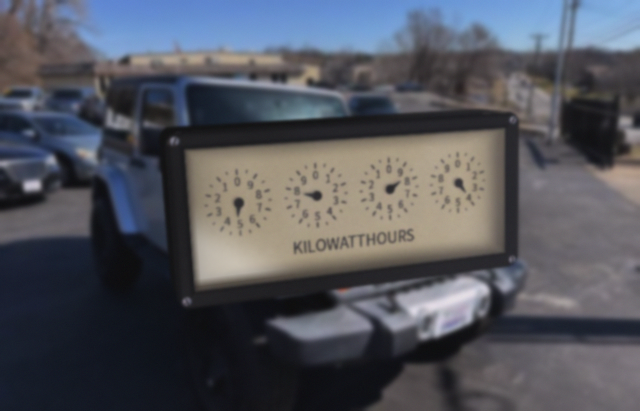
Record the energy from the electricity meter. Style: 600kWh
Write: 4784kWh
